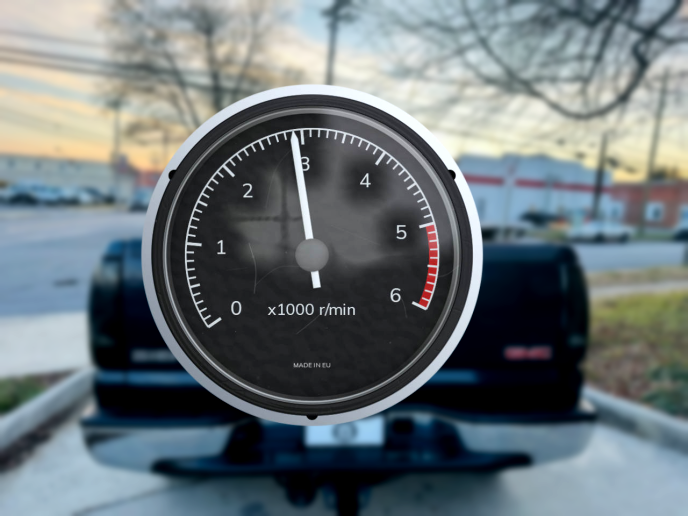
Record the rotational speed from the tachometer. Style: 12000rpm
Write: 2900rpm
